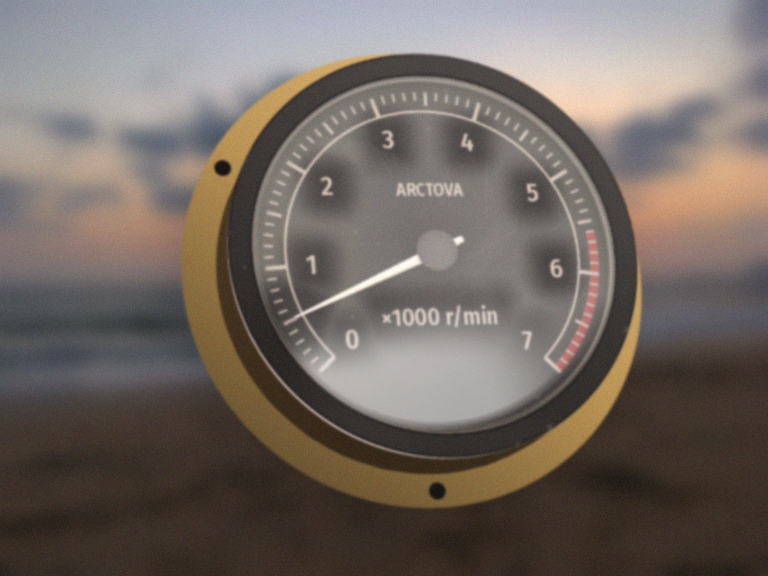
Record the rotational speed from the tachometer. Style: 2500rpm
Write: 500rpm
